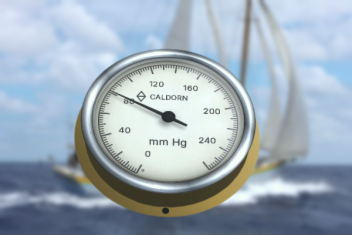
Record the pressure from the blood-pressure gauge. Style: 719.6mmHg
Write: 80mmHg
